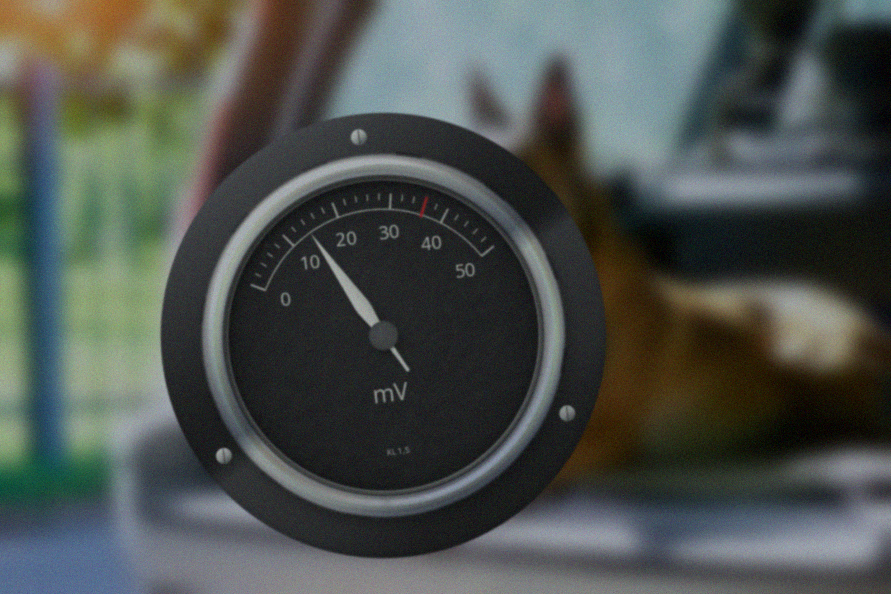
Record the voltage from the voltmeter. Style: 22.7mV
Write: 14mV
